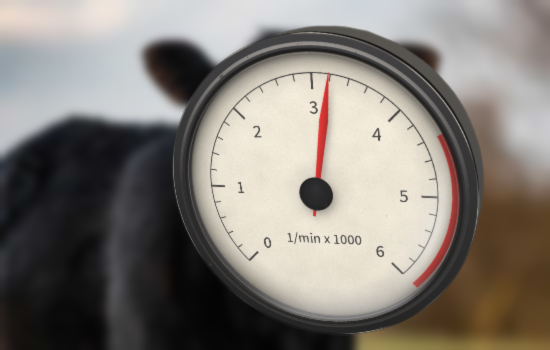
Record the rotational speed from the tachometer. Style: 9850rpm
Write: 3200rpm
